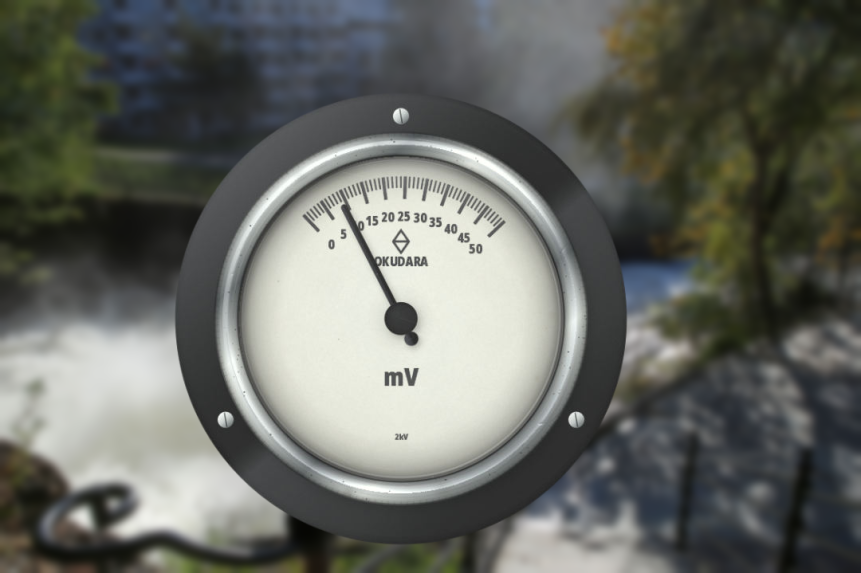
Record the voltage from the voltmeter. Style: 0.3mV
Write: 9mV
